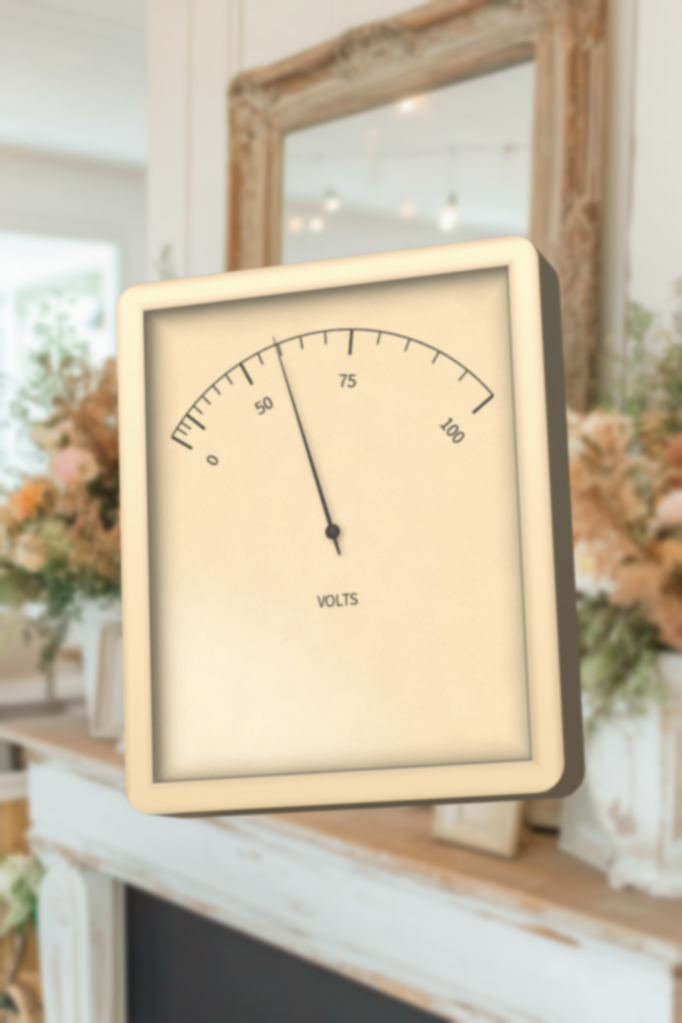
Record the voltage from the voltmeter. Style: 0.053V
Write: 60V
